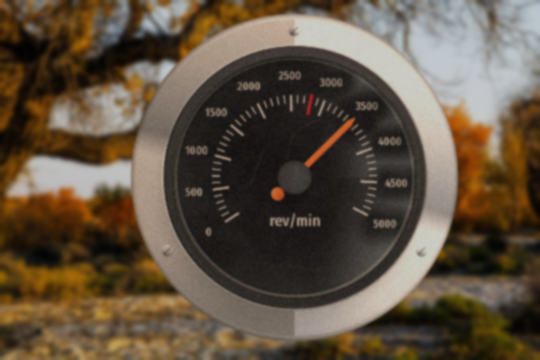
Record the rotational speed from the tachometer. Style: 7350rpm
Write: 3500rpm
